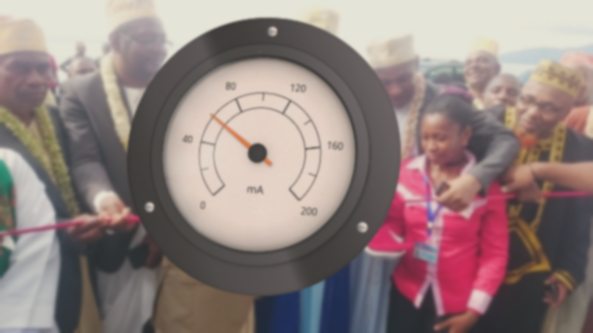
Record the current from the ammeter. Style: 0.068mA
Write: 60mA
